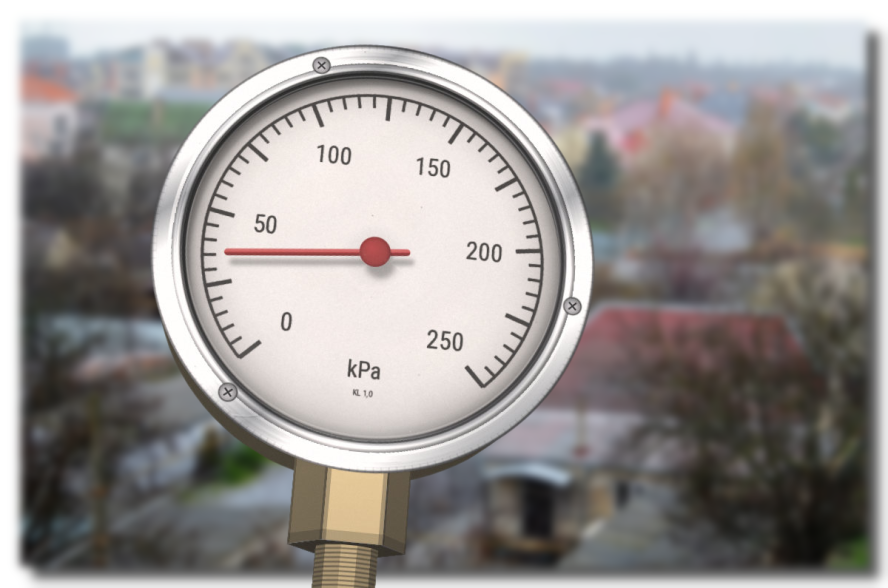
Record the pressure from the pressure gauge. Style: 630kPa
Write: 35kPa
